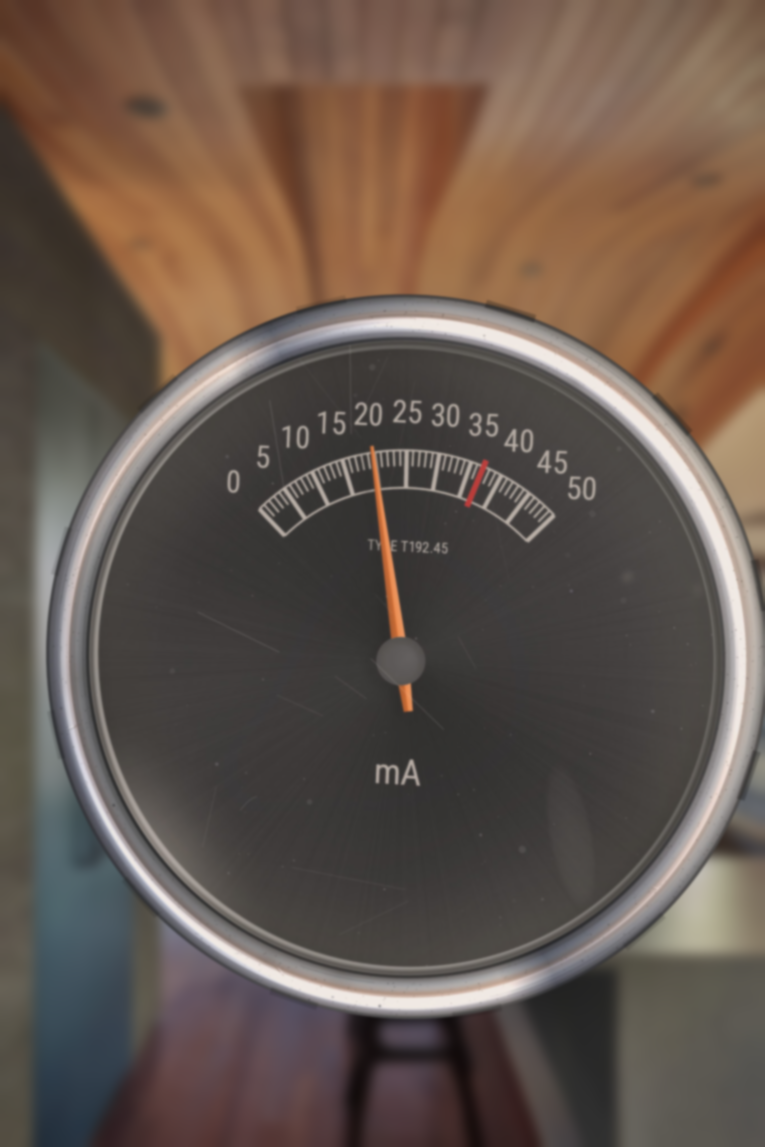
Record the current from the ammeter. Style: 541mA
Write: 20mA
